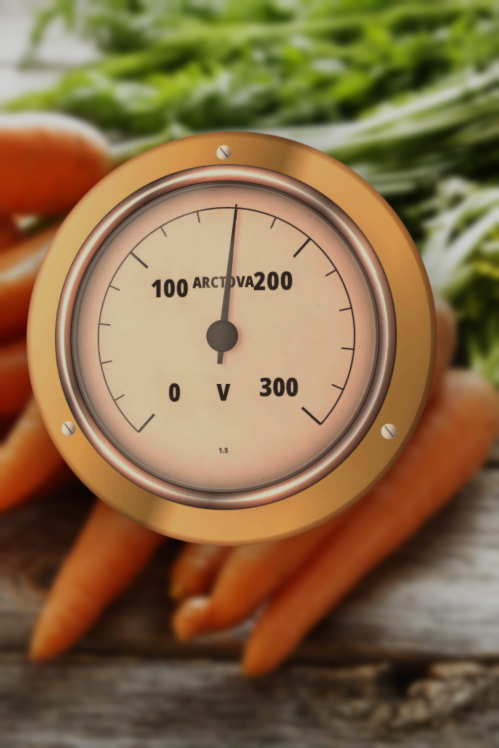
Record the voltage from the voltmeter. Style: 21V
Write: 160V
